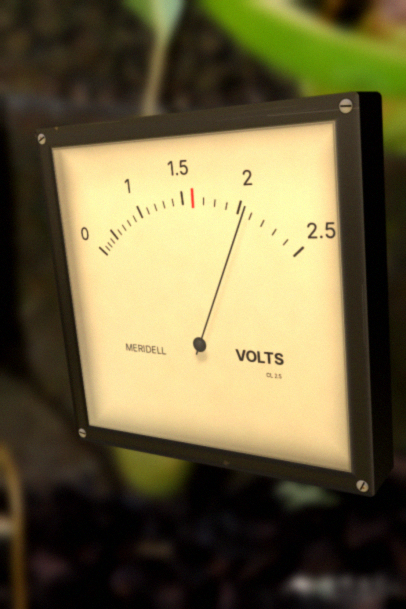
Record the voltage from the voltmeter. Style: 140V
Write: 2.05V
